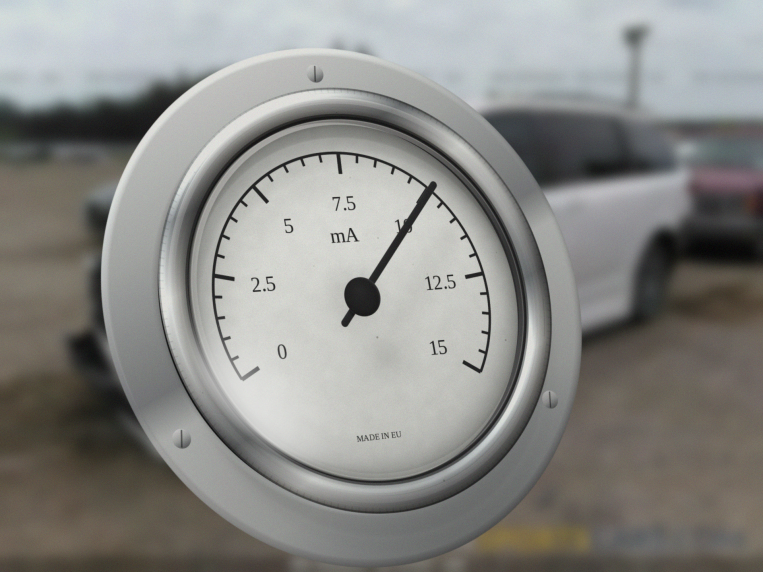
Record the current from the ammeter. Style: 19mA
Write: 10mA
